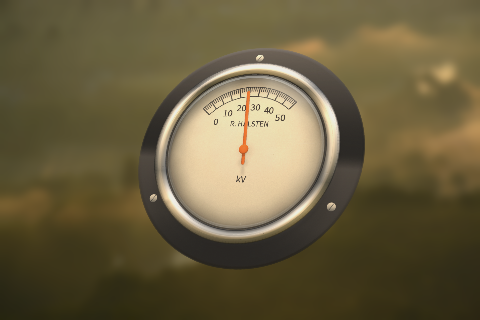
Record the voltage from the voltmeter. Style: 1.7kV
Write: 25kV
